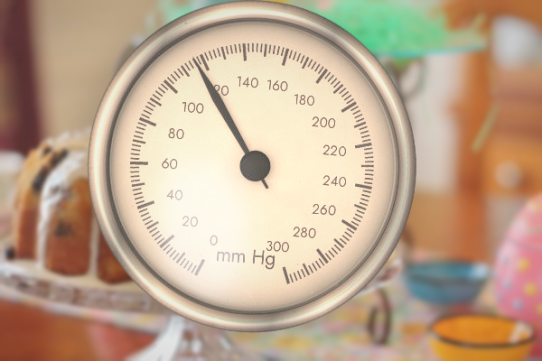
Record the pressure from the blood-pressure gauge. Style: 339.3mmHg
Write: 116mmHg
